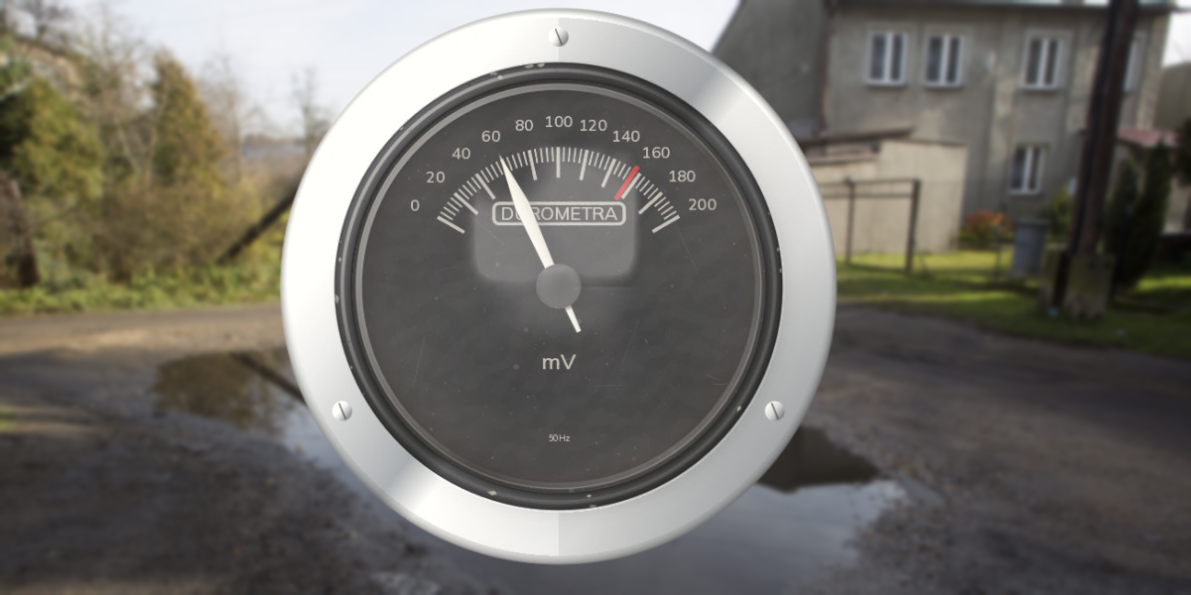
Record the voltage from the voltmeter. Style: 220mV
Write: 60mV
